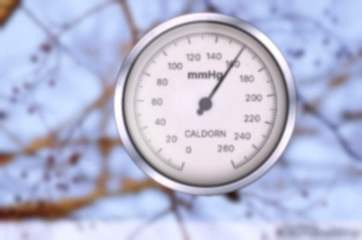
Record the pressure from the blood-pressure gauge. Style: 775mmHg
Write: 160mmHg
